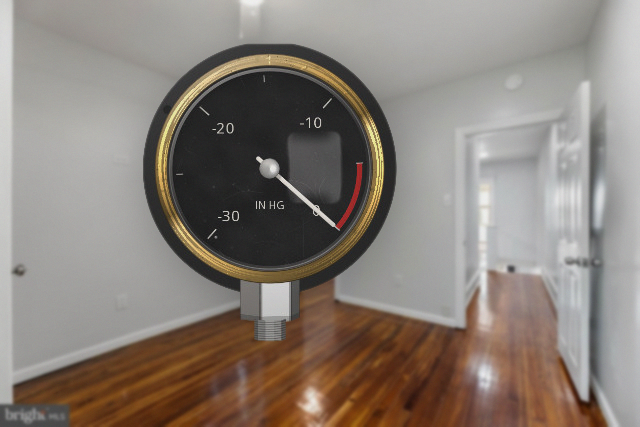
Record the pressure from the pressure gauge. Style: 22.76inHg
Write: 0inHg
